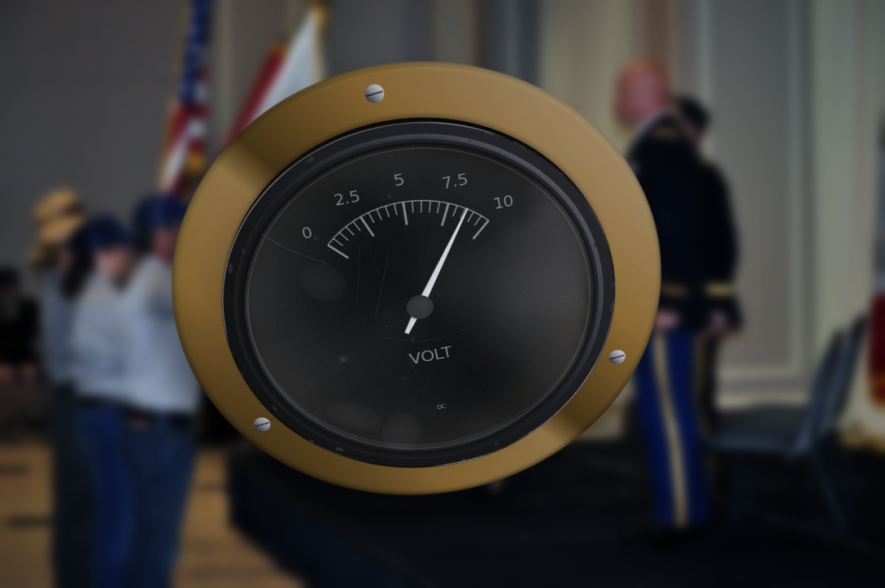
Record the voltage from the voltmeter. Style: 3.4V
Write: 8.5V
